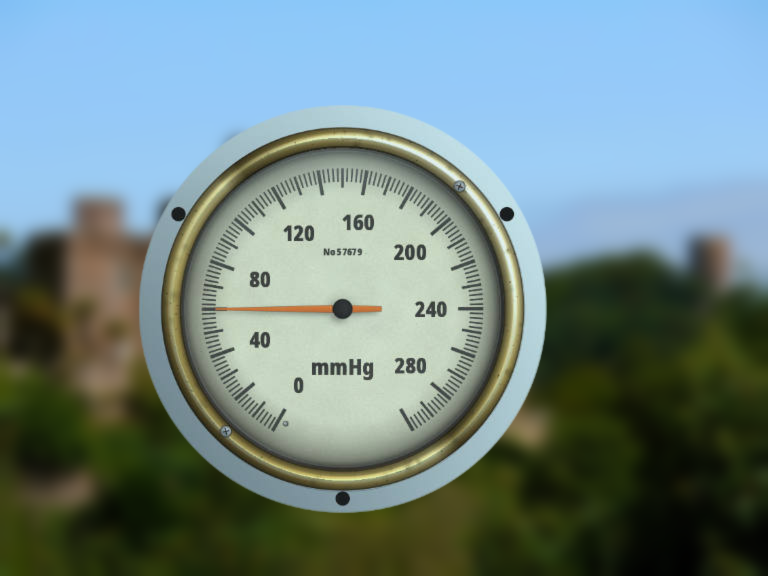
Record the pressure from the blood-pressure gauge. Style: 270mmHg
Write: 60mmHg
